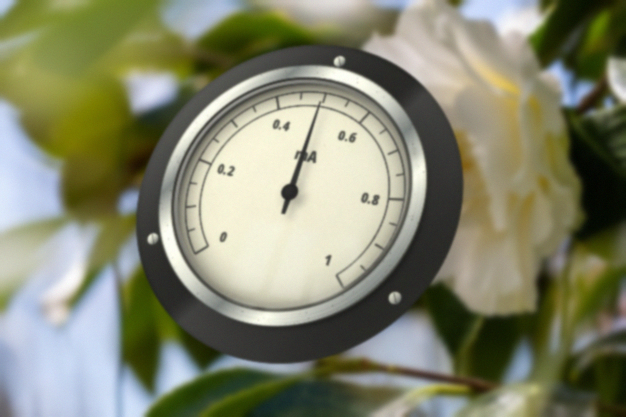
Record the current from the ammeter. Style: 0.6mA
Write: 0.5mA
